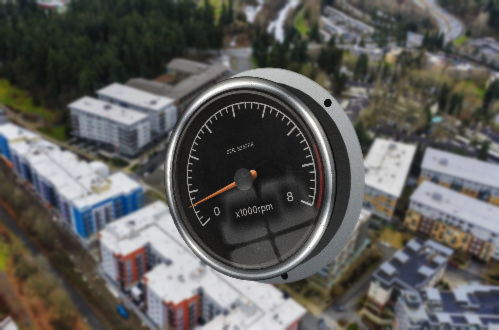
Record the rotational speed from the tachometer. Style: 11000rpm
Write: 600rpm
